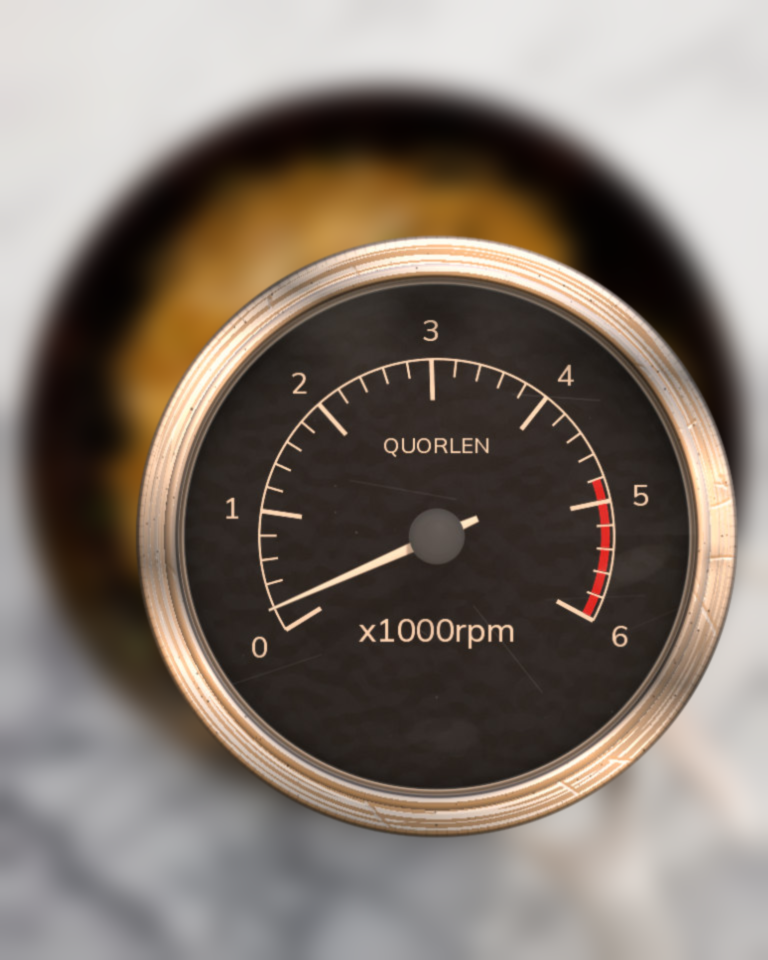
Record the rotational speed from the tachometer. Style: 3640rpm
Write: 200rpm
